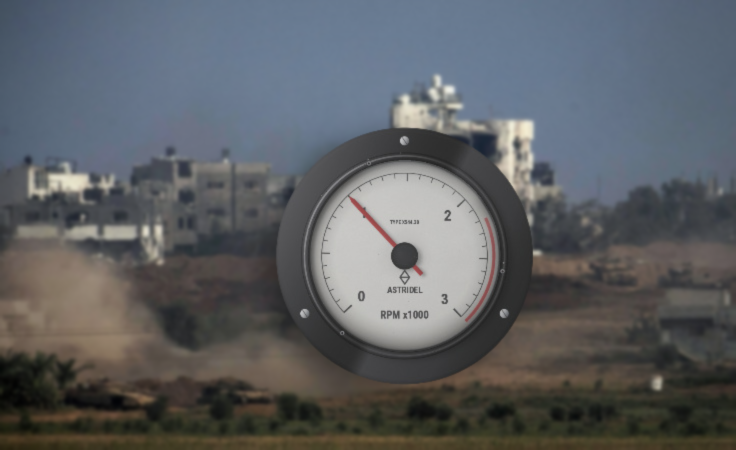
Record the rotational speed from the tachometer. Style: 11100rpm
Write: 1000rpm
